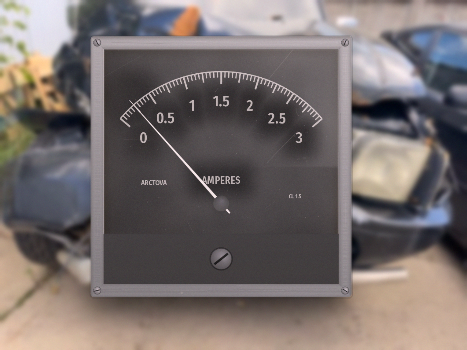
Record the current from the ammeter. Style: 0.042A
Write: 0.25A
